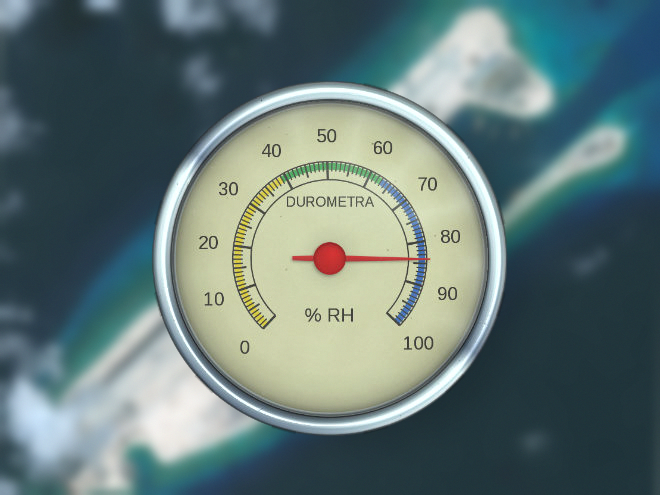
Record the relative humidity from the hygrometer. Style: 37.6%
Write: 84%
